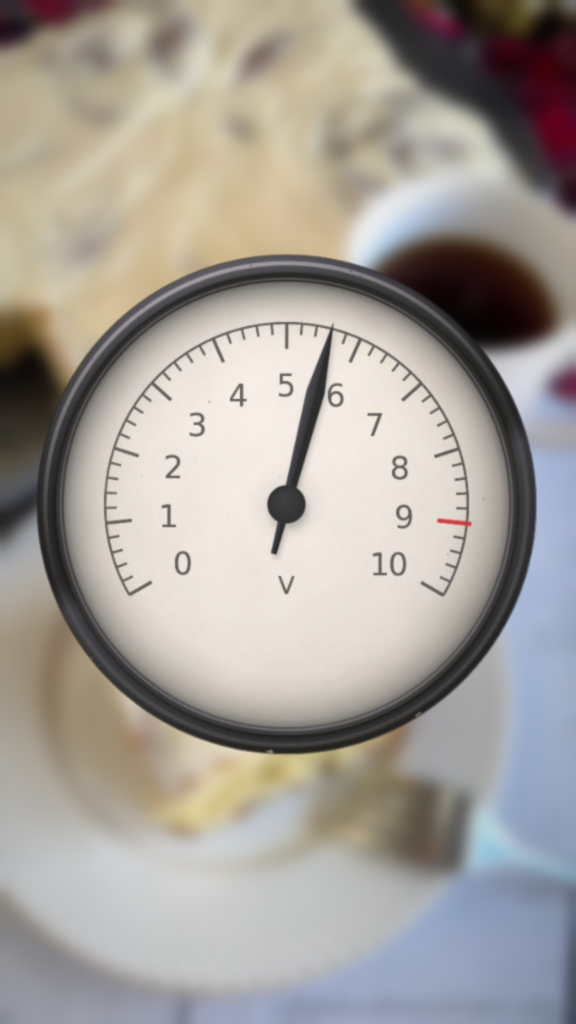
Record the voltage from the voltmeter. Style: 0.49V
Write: 5.6V
